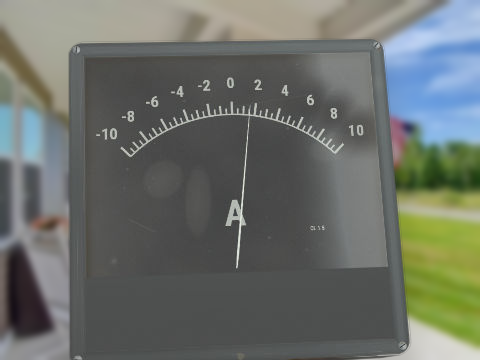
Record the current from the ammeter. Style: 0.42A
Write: 1.5A
